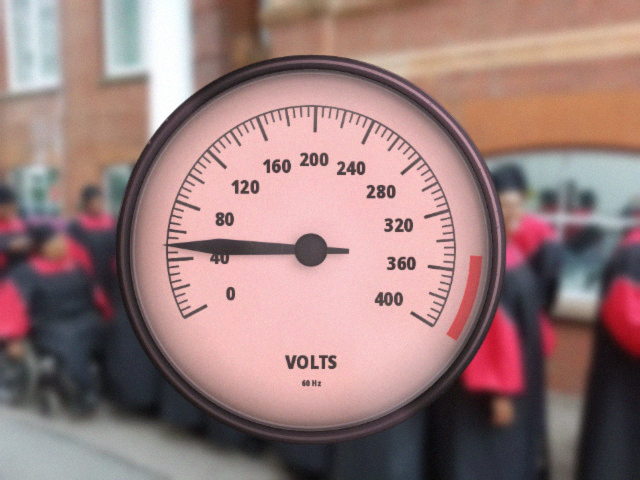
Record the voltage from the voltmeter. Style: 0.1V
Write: 50V
